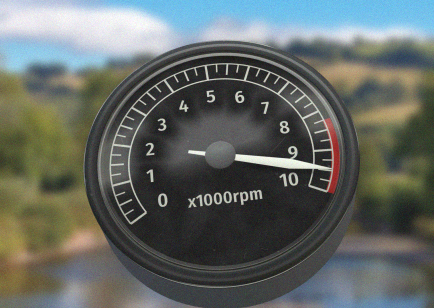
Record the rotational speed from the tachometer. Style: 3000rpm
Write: 9500rpm
